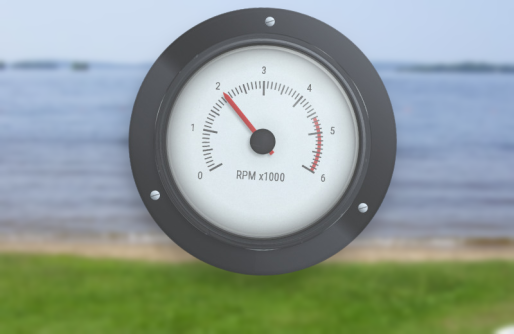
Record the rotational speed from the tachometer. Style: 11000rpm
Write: 2000rpm
